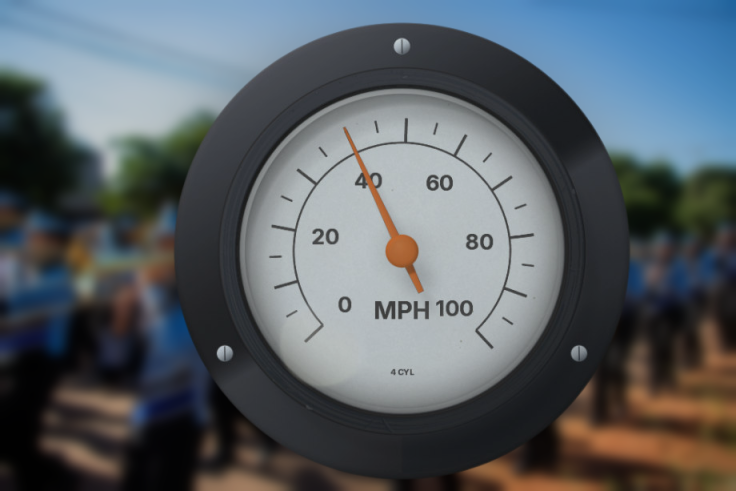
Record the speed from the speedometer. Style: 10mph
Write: 40mph
